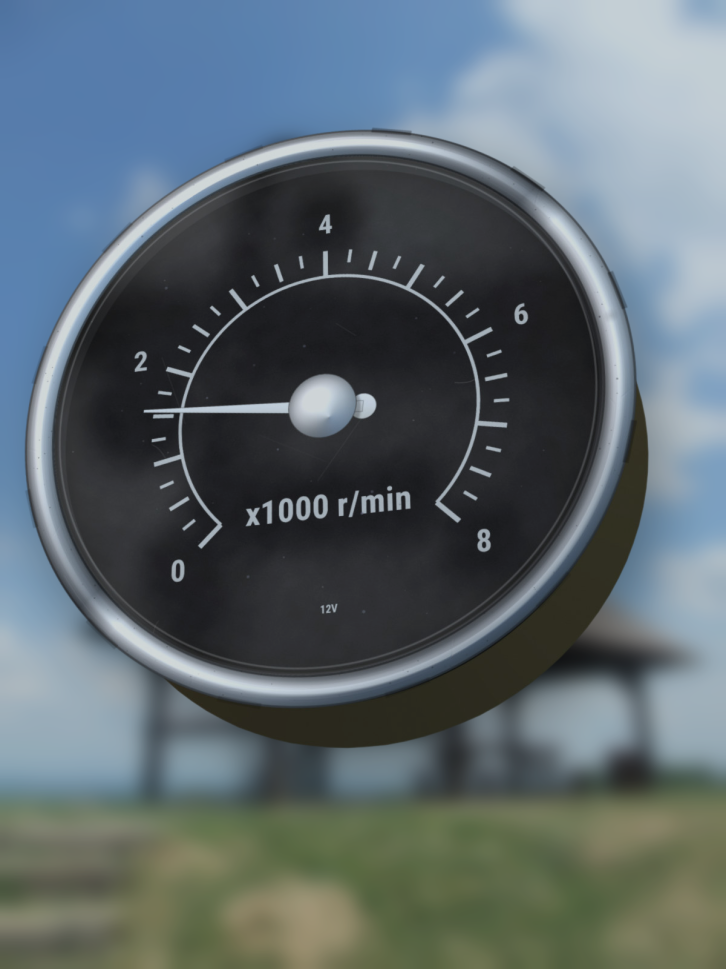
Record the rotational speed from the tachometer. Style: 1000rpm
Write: 1500rpm
